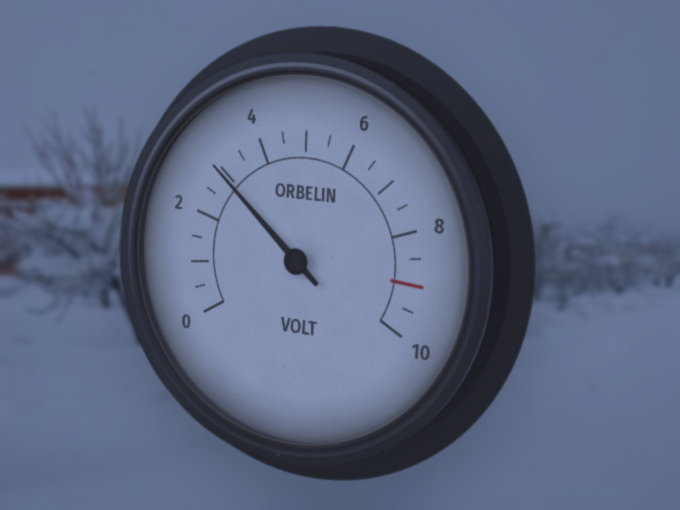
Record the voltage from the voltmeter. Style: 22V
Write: 3V
